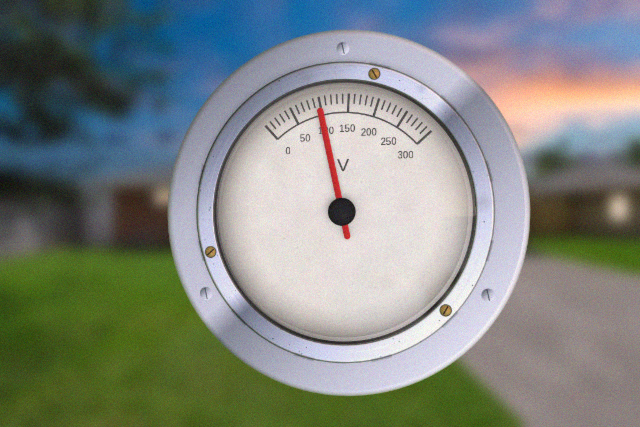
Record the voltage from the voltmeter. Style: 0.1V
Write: 100V
